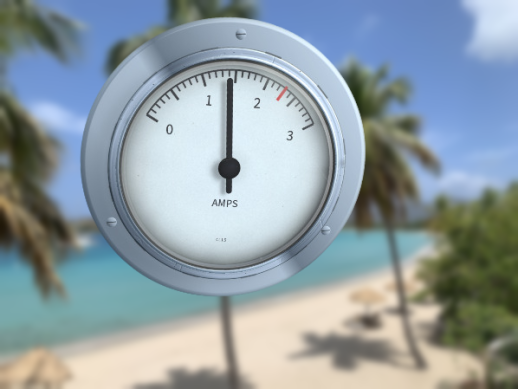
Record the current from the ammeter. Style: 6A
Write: 1.4A
